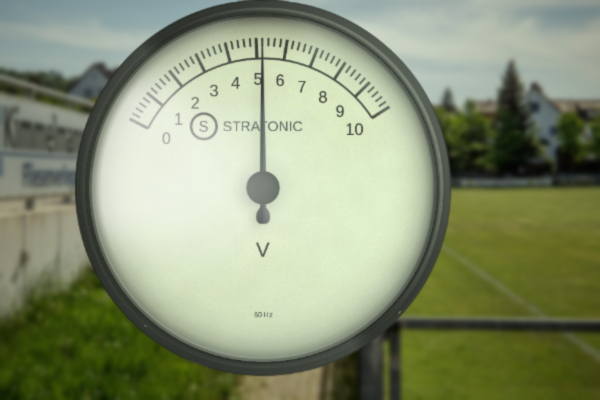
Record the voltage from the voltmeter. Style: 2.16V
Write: 5.2V
